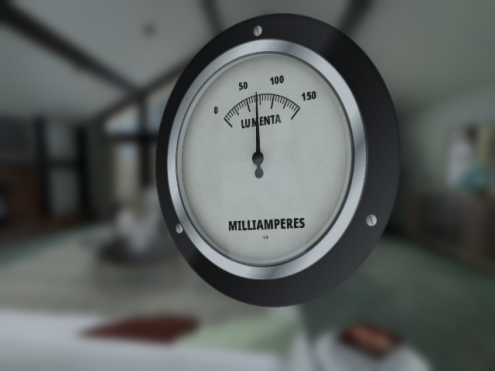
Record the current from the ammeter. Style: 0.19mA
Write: 75mA
